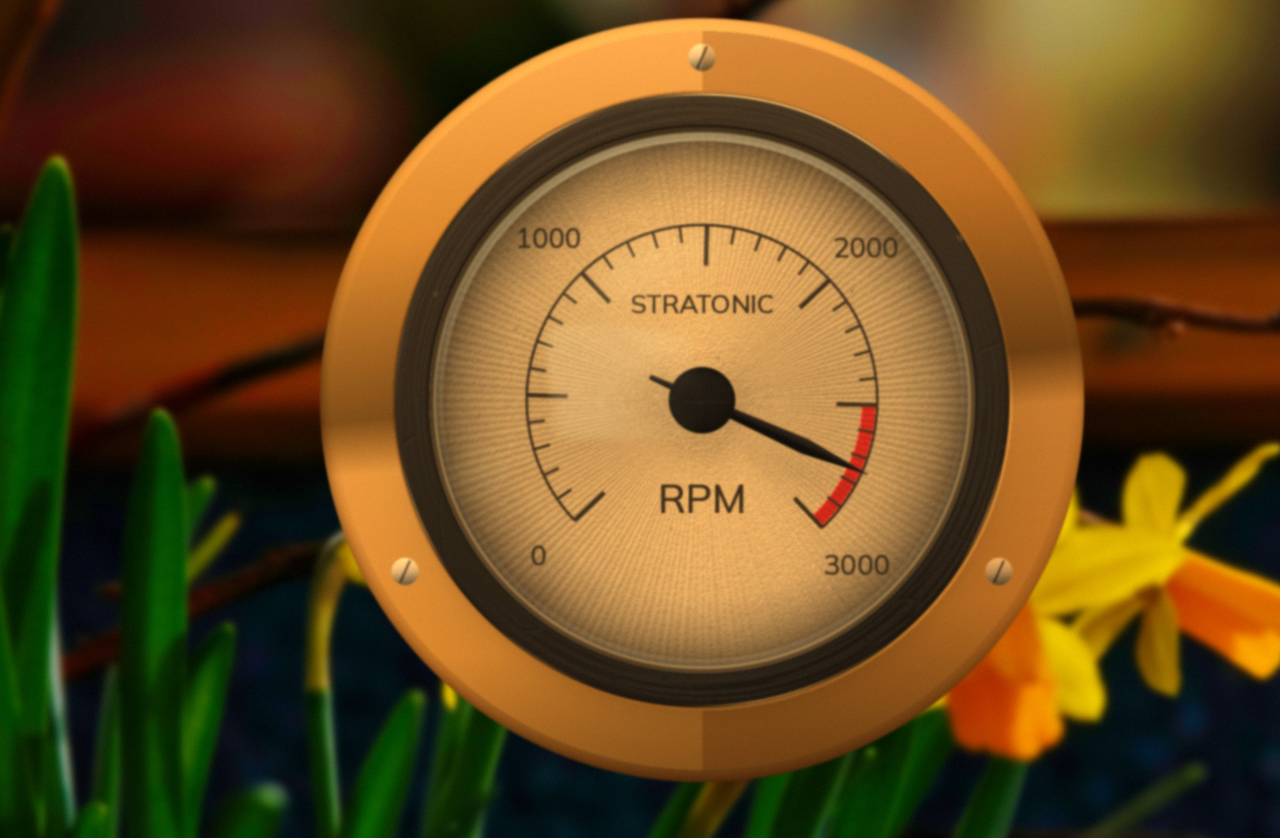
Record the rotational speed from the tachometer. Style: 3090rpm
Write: 2750rpm
